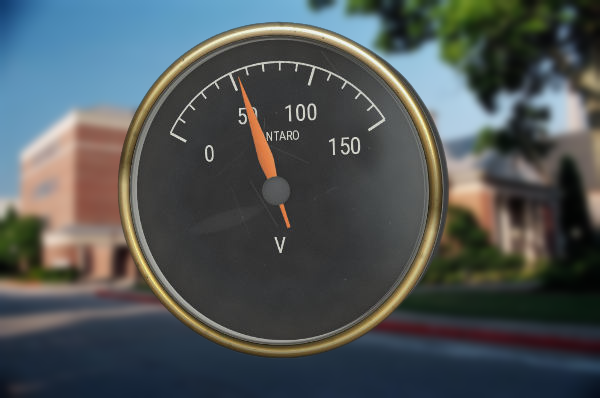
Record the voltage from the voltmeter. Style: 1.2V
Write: 55V
